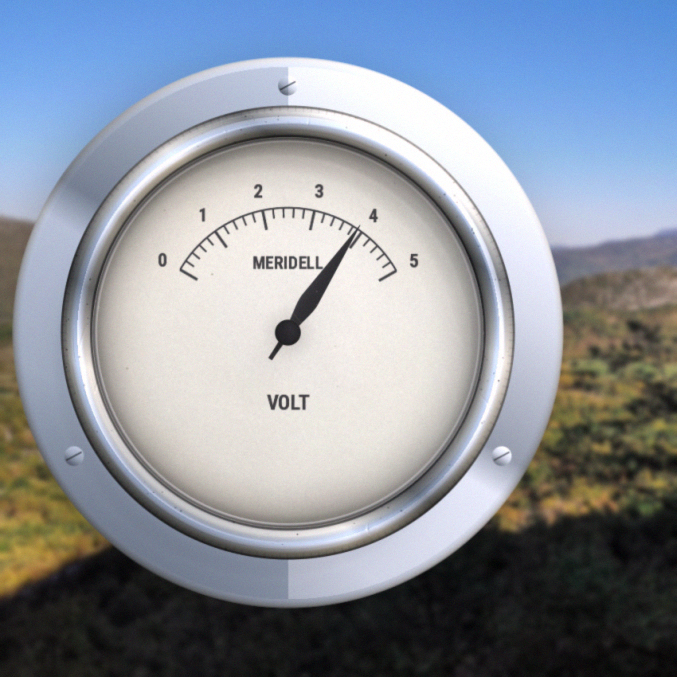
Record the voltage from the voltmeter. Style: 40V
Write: 3.9V
